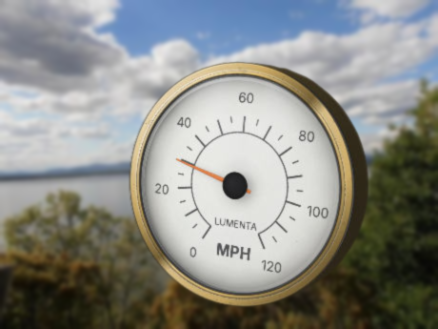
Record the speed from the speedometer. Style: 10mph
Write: 30mph
